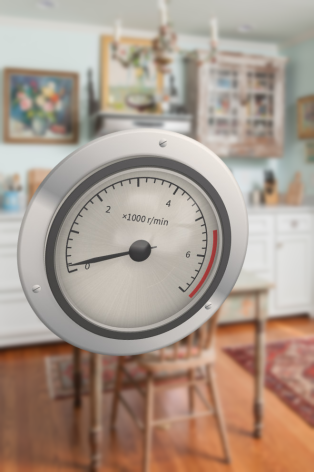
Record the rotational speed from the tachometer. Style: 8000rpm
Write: 200rpm
